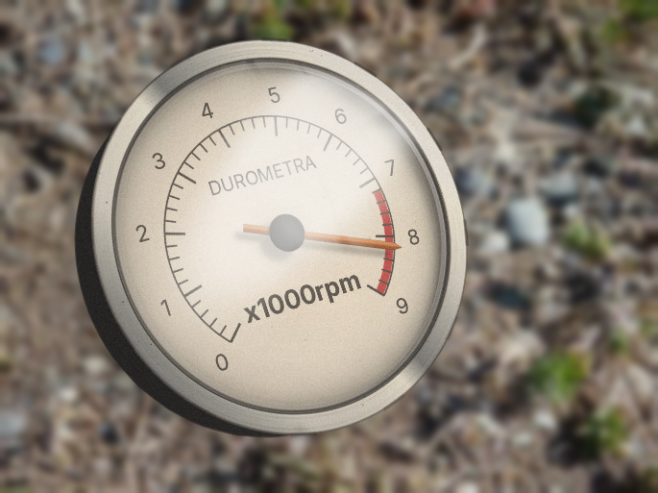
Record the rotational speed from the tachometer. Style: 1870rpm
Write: 8200rpm
